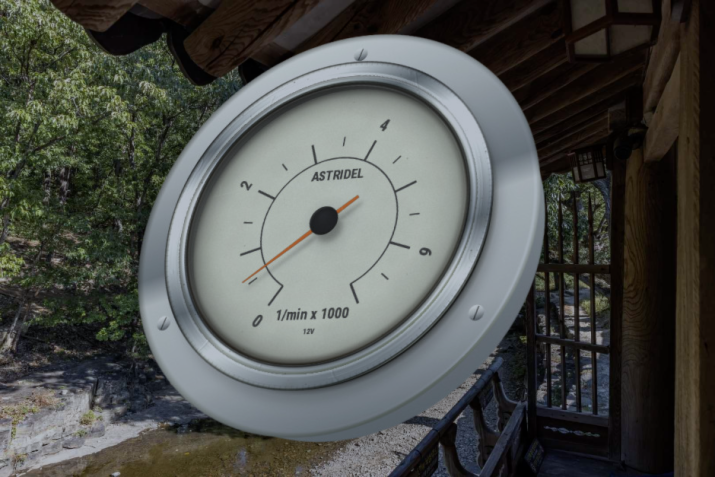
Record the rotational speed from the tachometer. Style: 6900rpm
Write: 500rpm
